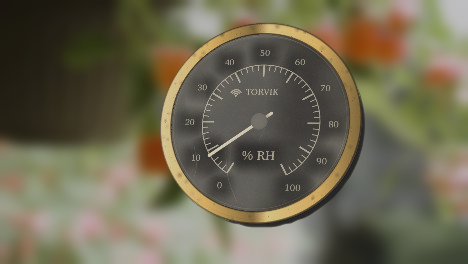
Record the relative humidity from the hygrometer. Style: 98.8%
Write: 8%
